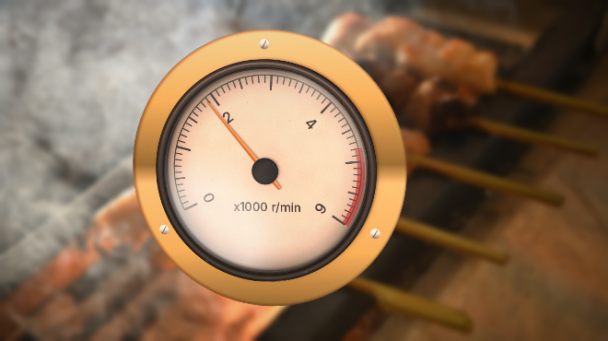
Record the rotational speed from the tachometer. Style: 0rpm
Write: 1900rpm
